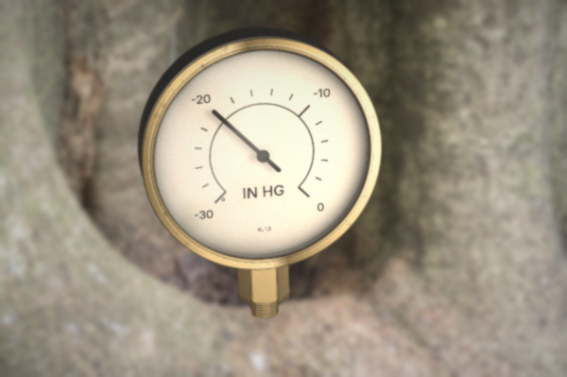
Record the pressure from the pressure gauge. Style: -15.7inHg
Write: -20inHg
